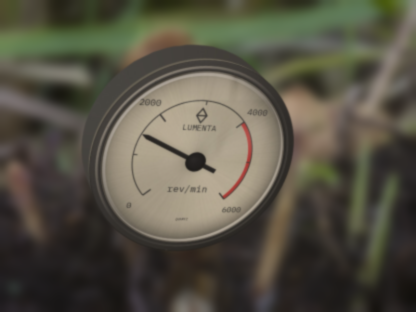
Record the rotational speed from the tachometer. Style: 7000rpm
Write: 1500rpm
